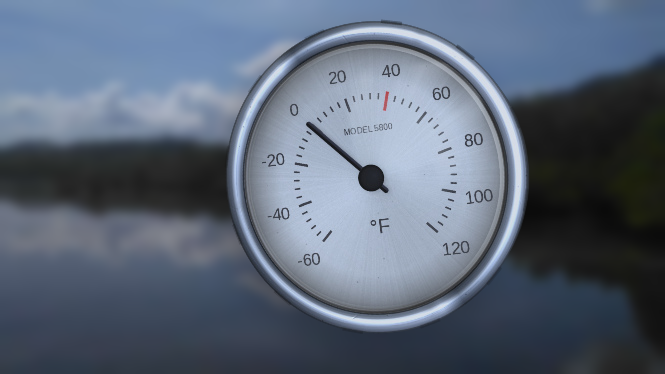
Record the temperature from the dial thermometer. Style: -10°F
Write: 0°F
